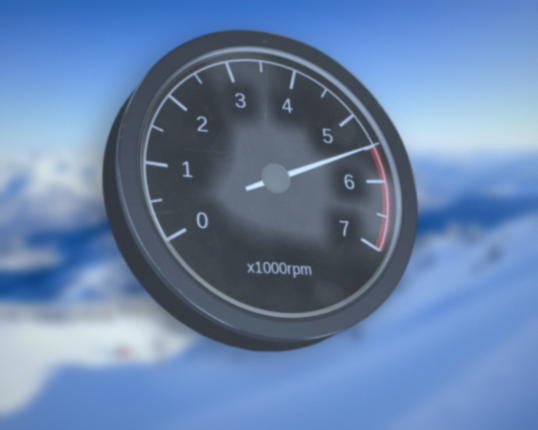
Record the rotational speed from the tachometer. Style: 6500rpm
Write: 5500rpm
